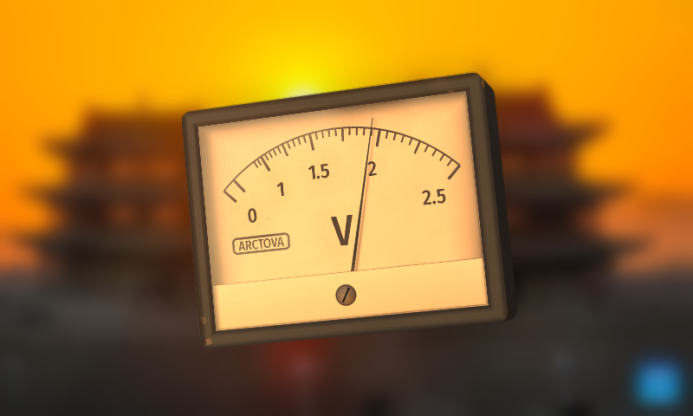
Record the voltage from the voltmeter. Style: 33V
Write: 1.95V
